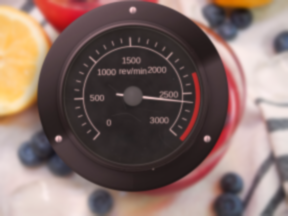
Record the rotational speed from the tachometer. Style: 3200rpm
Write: 2600rpm
